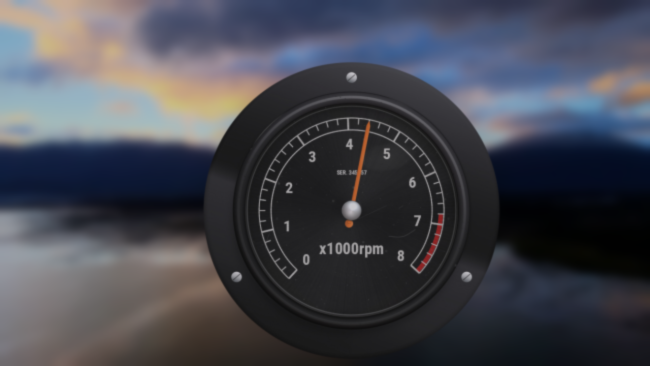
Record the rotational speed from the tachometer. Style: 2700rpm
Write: 4400rpm
